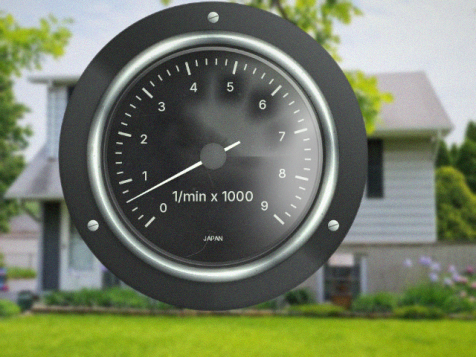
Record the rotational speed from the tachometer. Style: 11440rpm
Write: 600rpm
